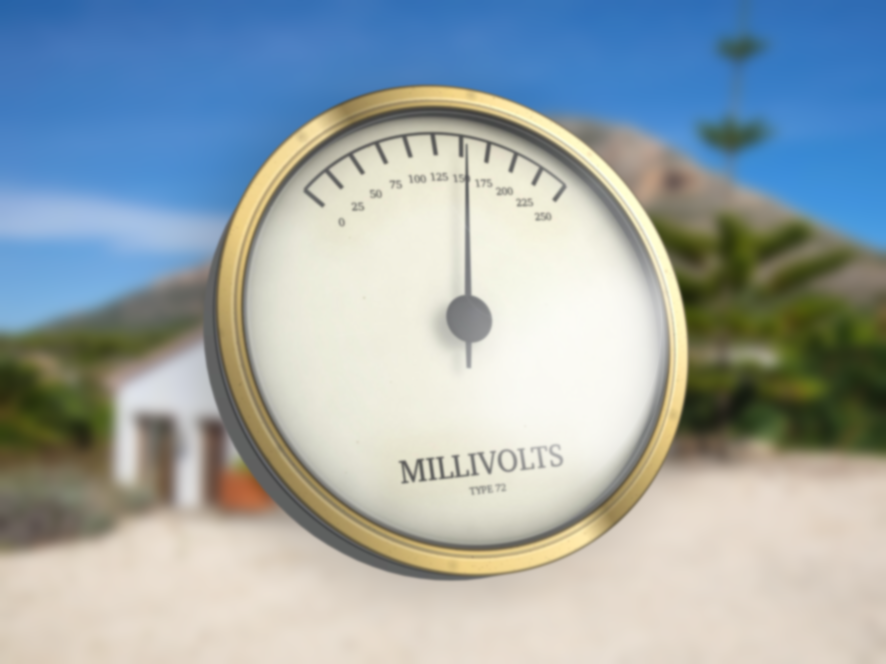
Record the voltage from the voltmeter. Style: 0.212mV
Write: 150mV
